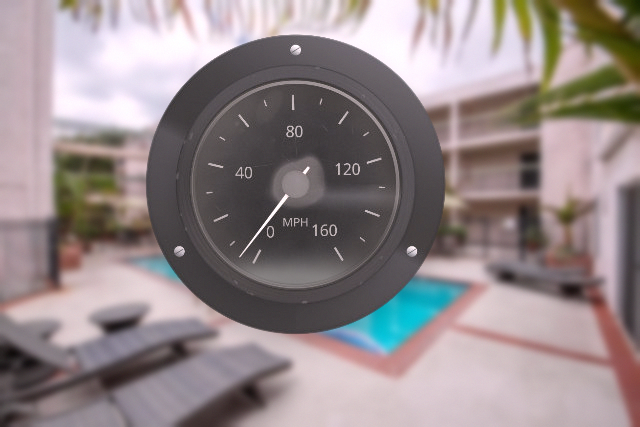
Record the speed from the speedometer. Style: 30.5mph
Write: 5mph
